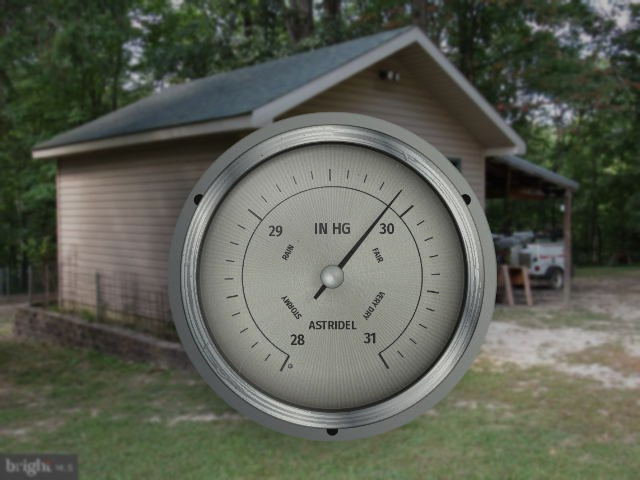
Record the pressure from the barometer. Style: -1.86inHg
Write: 29.9inHg
